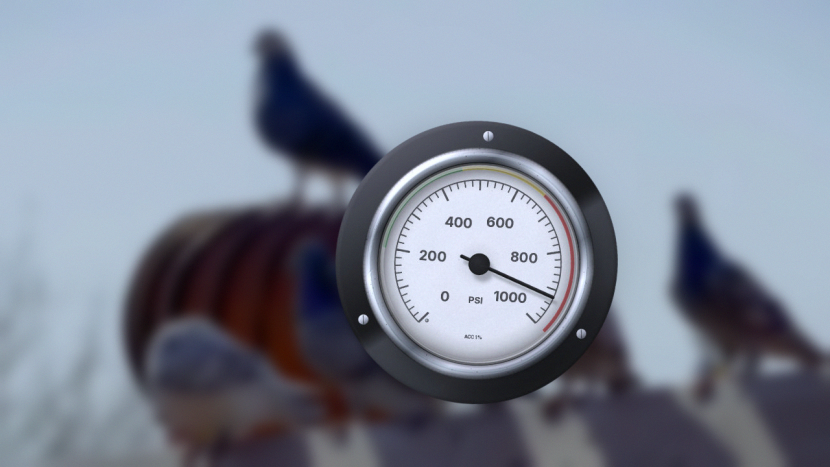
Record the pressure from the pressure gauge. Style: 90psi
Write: 920psi
